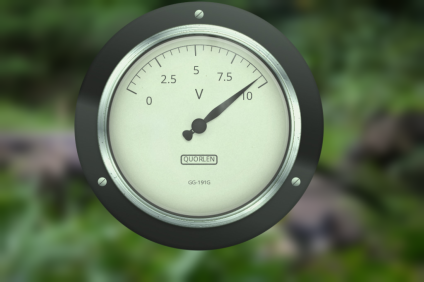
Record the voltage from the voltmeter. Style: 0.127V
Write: 9.5V
